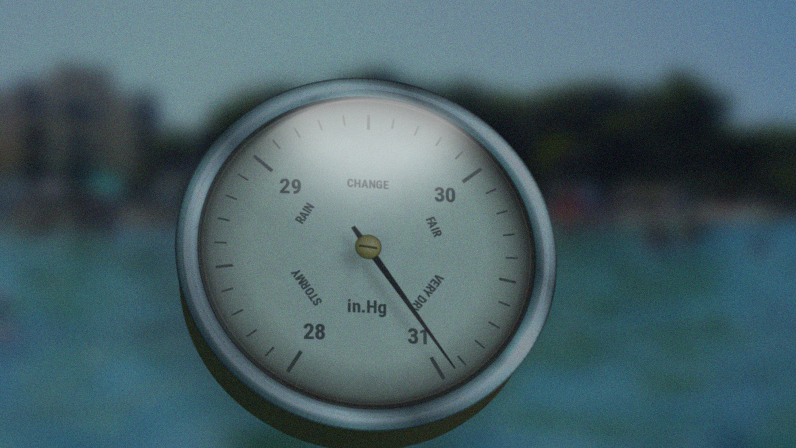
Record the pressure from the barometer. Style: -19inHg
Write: 30.95inHg
